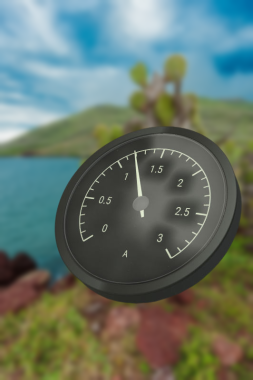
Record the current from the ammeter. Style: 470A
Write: 1.2A
